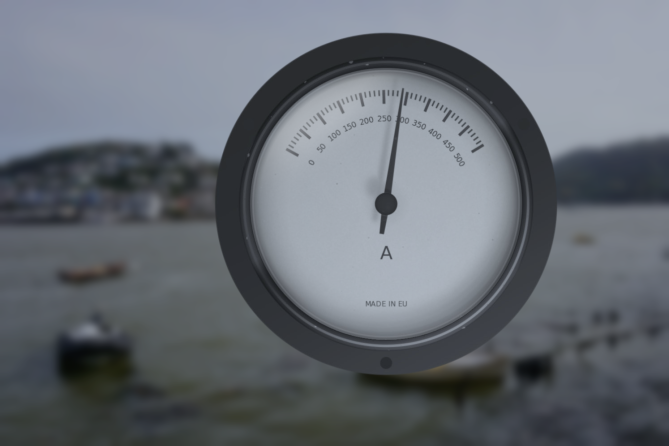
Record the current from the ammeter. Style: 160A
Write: 290A
